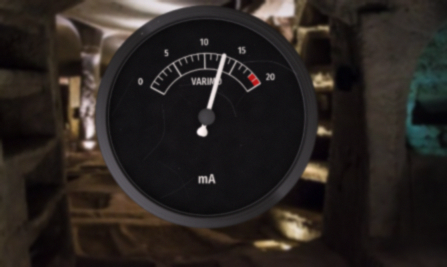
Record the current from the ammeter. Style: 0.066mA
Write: 13mA
